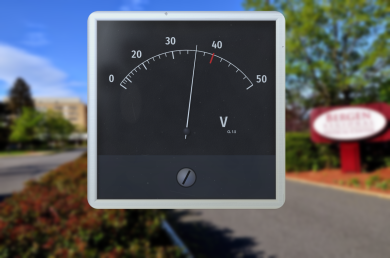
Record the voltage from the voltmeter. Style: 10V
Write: 36V
